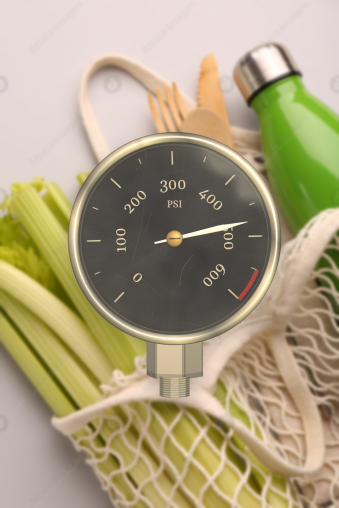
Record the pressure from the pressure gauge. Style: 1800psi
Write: 475psi
